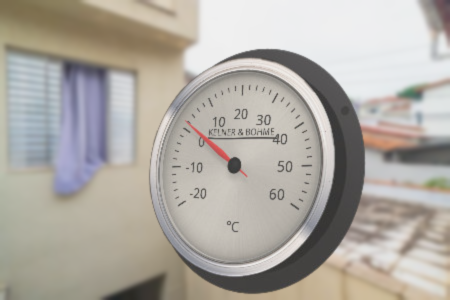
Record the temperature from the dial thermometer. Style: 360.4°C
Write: 2°C
